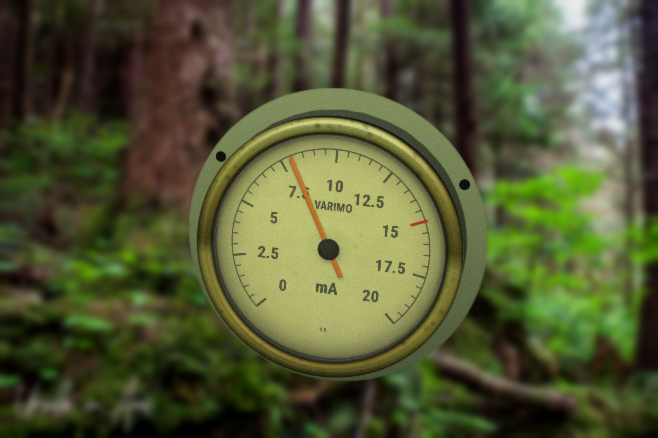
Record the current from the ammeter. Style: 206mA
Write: 8mA
